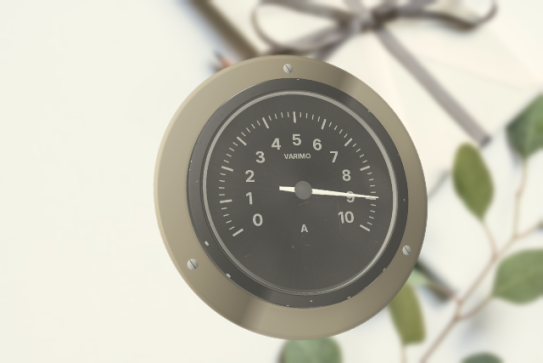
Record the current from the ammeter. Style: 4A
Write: 9A
